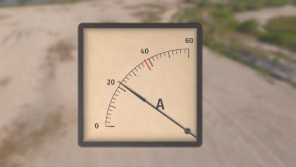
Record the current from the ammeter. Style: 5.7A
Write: 22A
